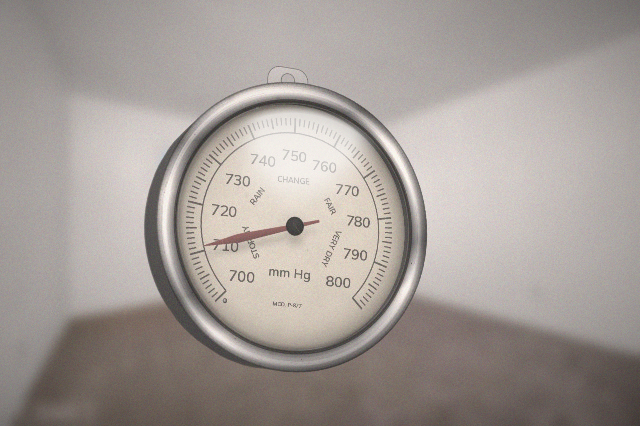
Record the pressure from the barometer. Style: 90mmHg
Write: 711mmHg
